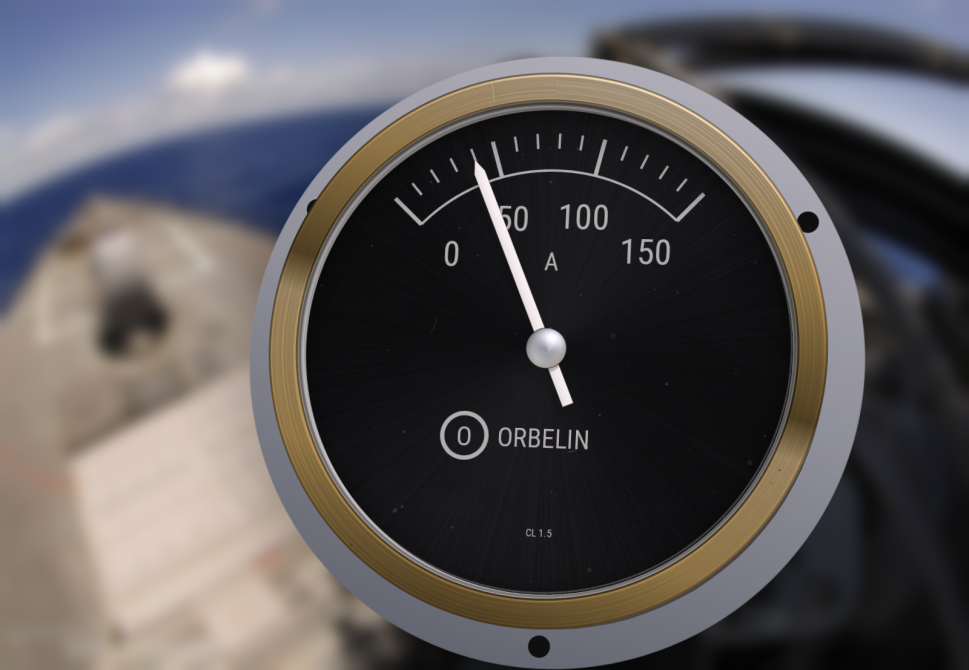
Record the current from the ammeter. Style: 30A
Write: 40A
